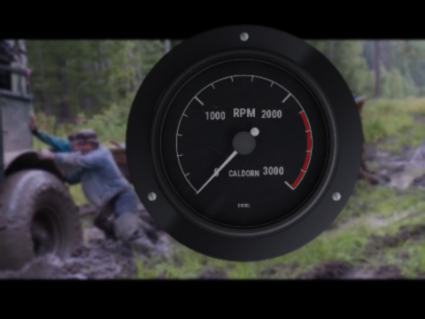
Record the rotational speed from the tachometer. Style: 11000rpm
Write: 0rpm
